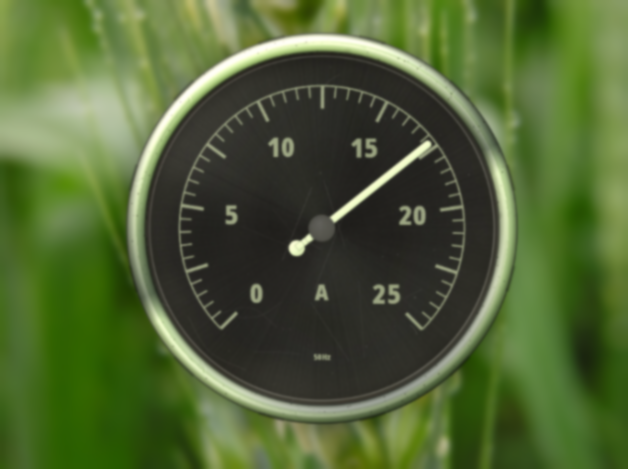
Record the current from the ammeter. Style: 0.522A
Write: 17.25A
